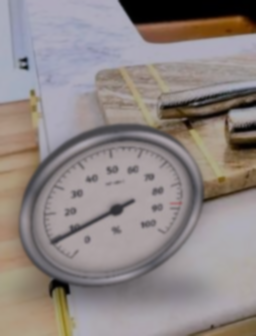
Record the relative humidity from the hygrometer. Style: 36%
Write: 10%
